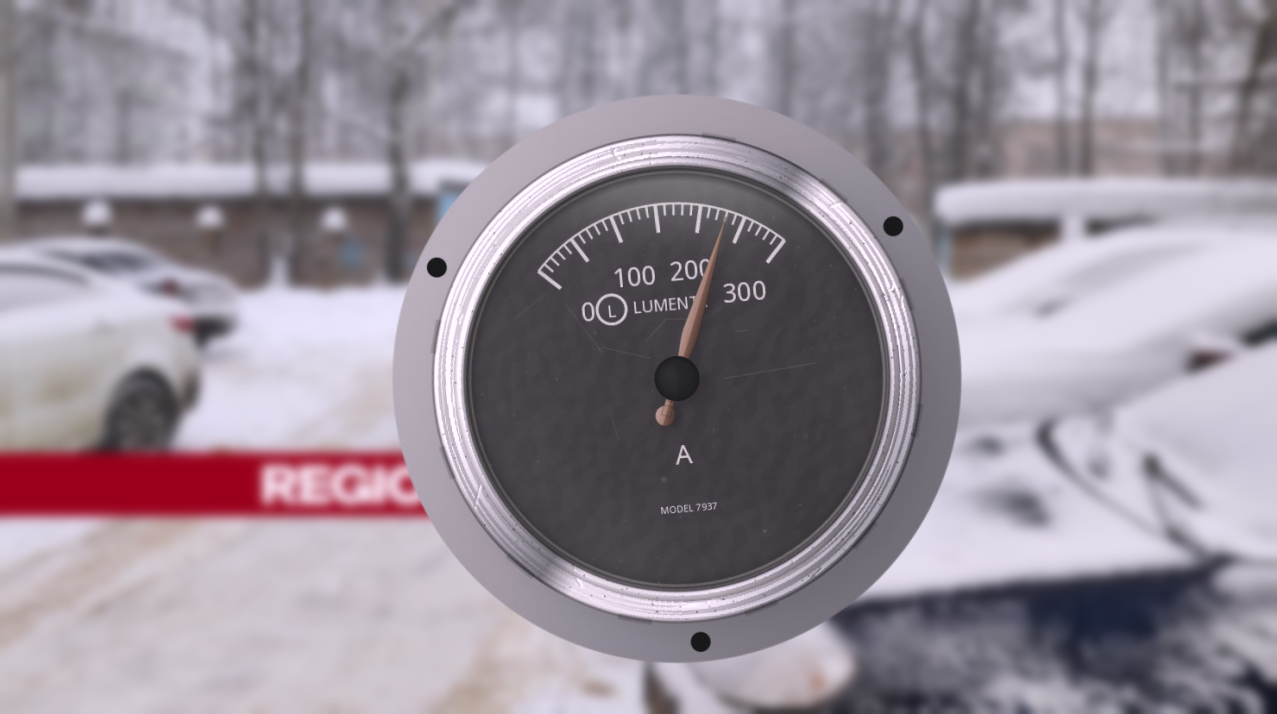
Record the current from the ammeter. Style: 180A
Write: 230A
